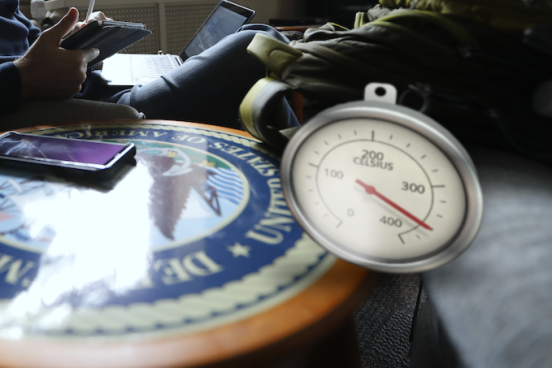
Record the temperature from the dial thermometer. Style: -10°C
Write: 360°C
